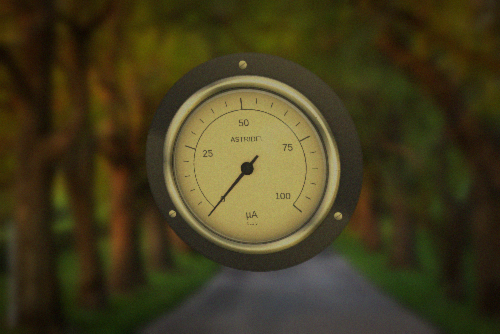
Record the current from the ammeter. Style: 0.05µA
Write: 0µA
